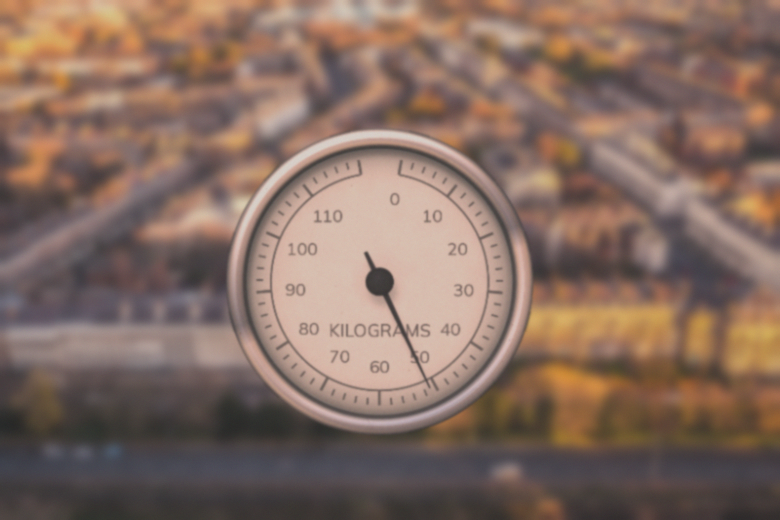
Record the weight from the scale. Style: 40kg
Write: 51kg
